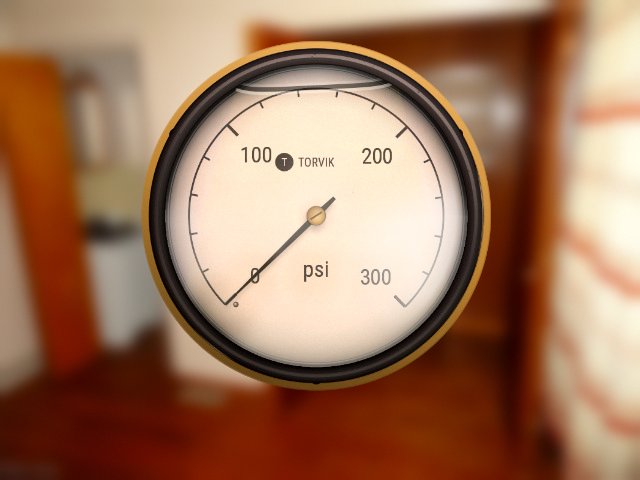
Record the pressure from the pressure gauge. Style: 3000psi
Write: 0psi
